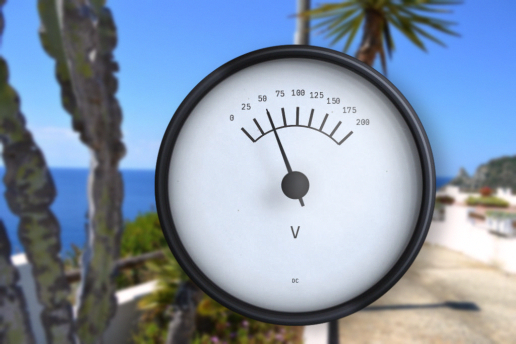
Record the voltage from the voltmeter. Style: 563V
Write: 50V
